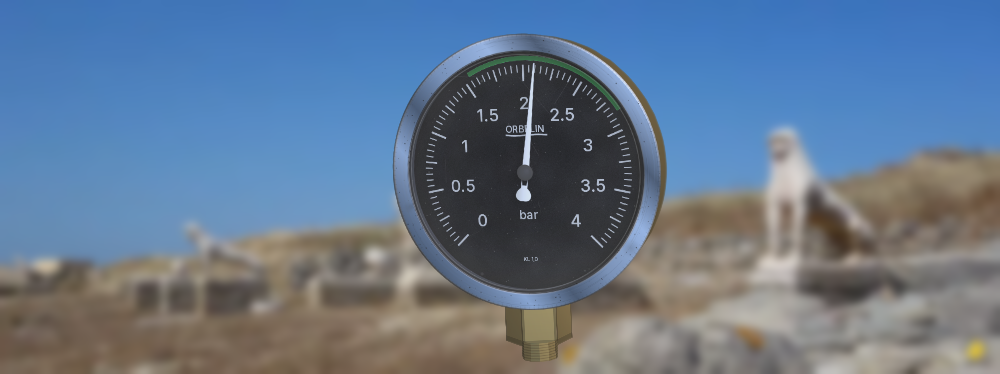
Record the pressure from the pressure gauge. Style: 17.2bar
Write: 2.1bar
